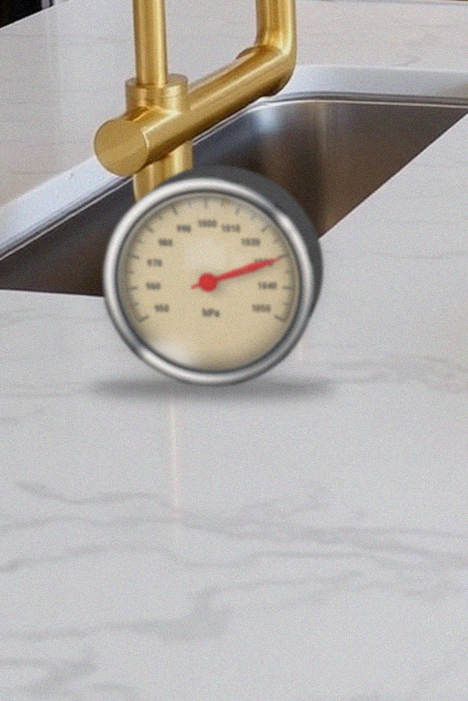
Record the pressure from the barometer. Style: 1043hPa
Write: 1030hPa
